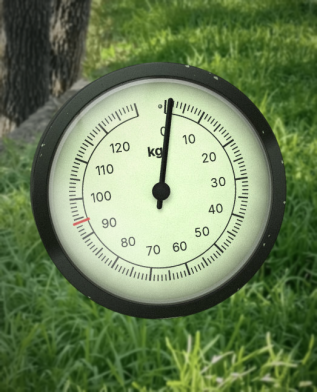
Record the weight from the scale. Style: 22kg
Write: 1kg
